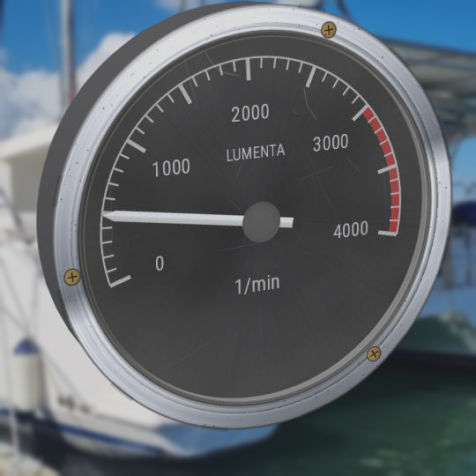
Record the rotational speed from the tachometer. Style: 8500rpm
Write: 500rpm
